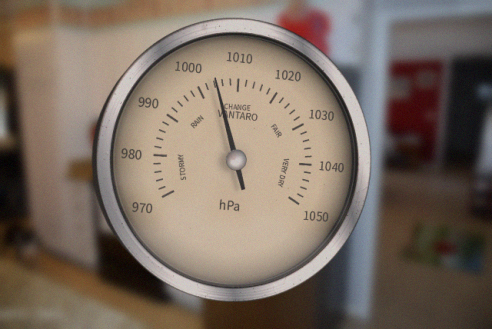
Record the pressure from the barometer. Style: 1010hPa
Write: 1004hPa
